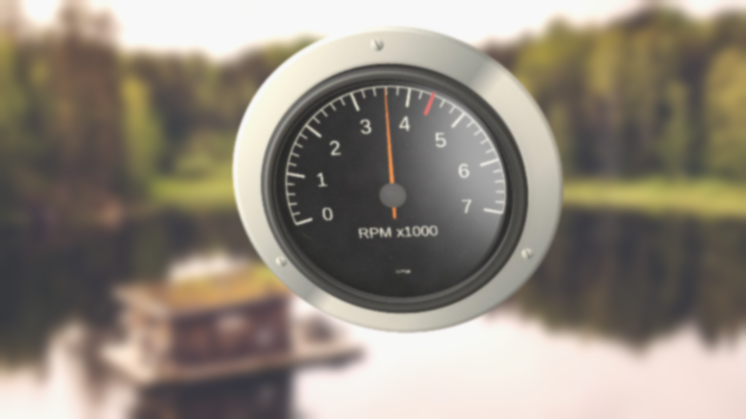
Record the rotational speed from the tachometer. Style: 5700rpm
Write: 3600rpm
